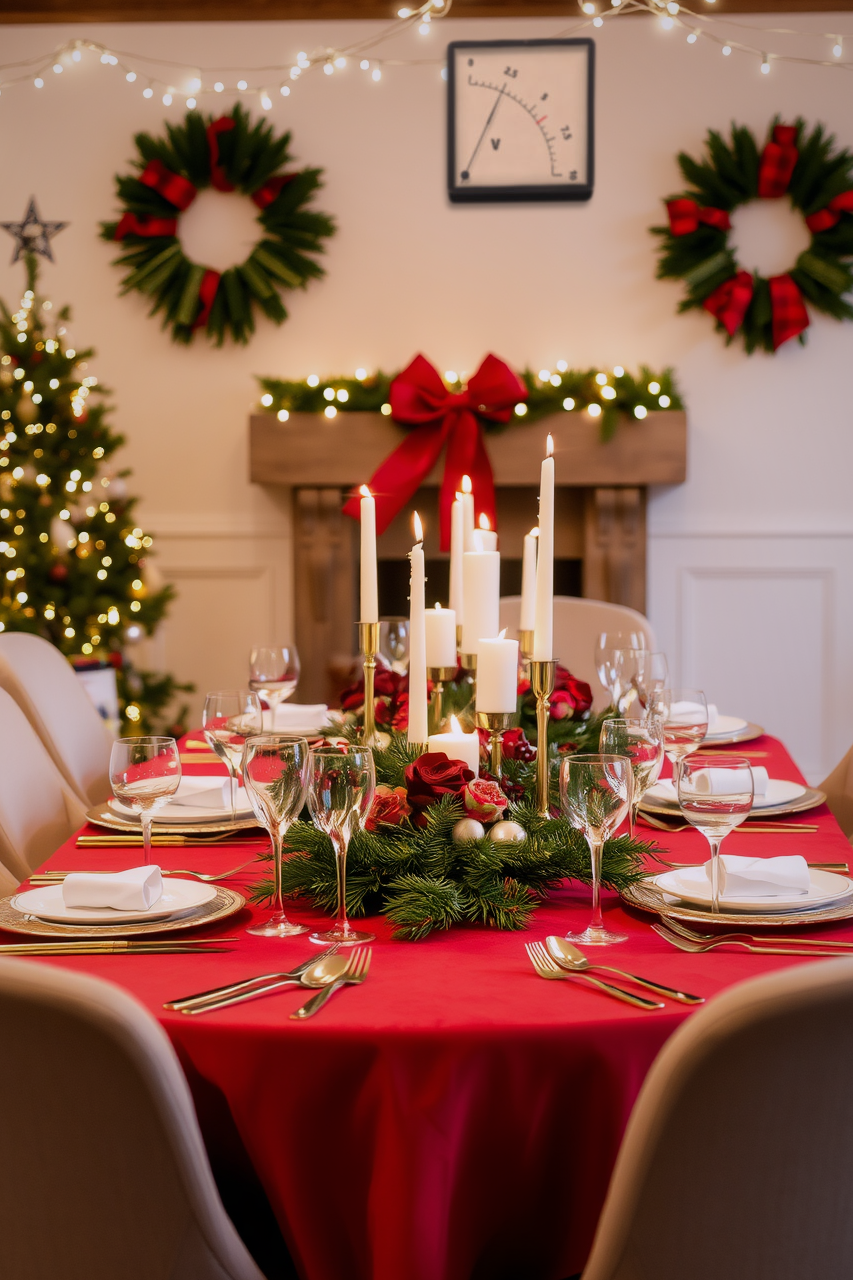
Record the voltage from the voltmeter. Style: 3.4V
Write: 2.5V
